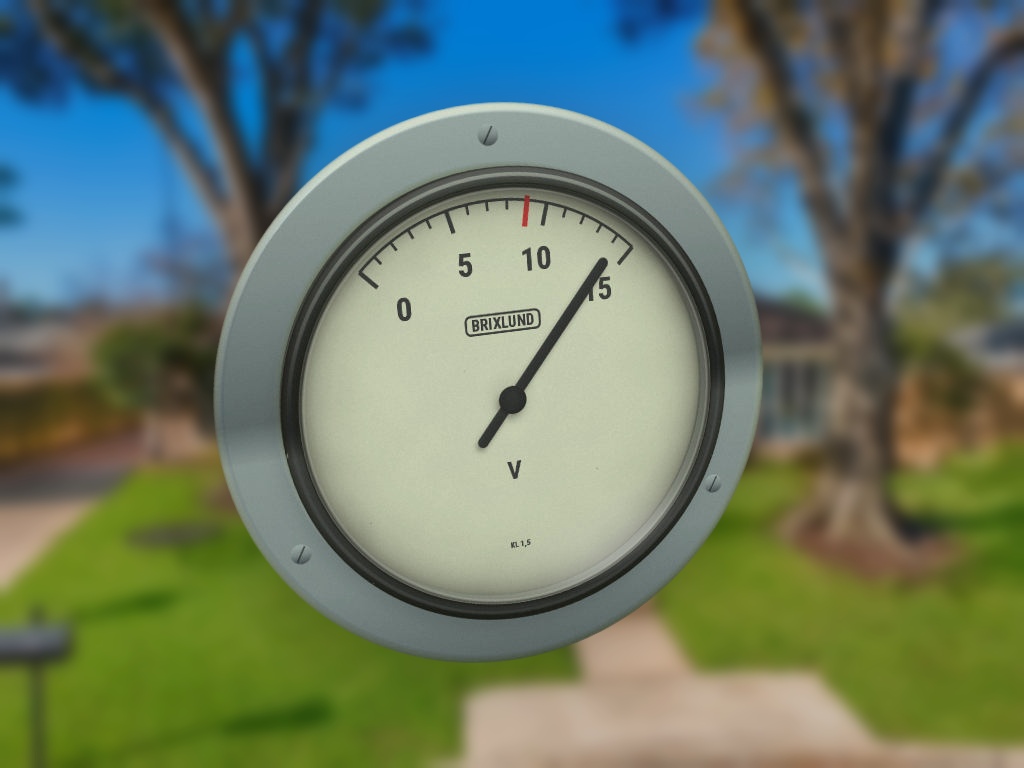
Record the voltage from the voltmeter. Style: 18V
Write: 14V
